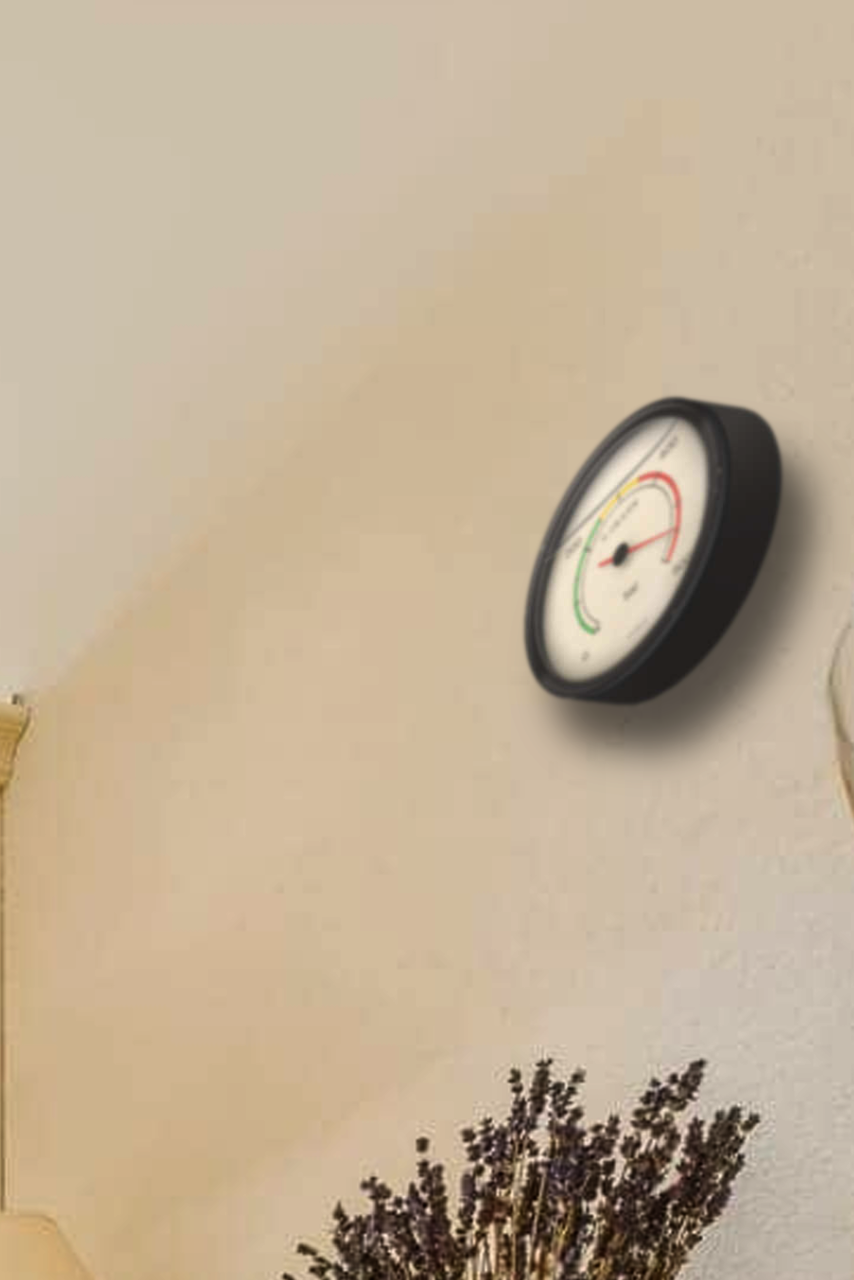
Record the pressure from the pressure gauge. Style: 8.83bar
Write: 550bar
